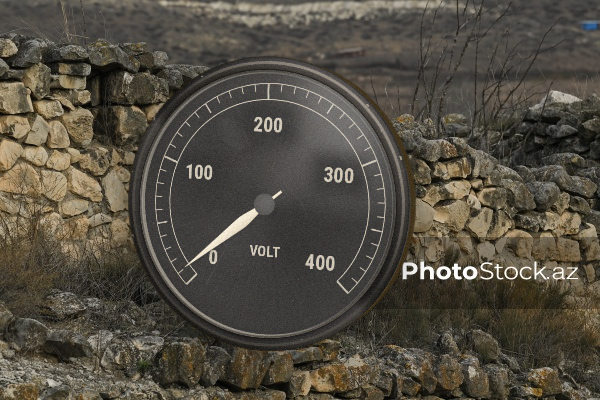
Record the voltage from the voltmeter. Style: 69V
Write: 10V
